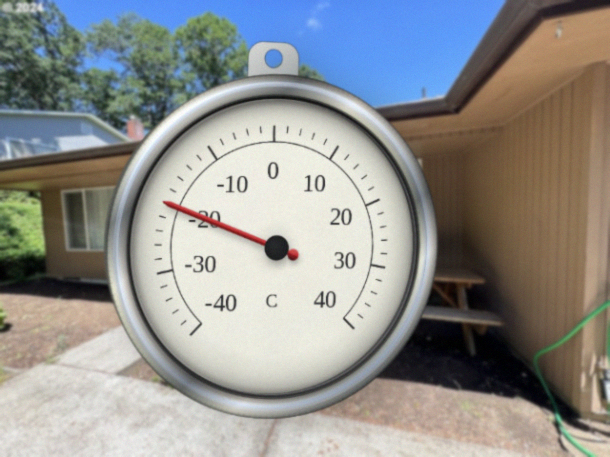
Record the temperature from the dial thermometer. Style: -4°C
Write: -20°C
